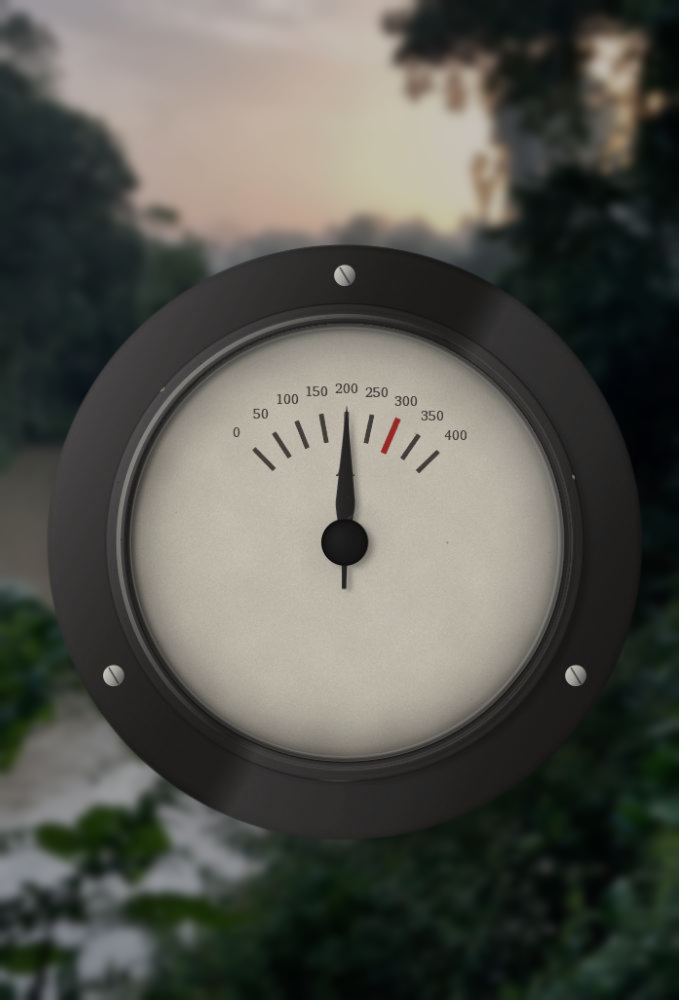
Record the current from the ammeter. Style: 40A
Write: 200A
